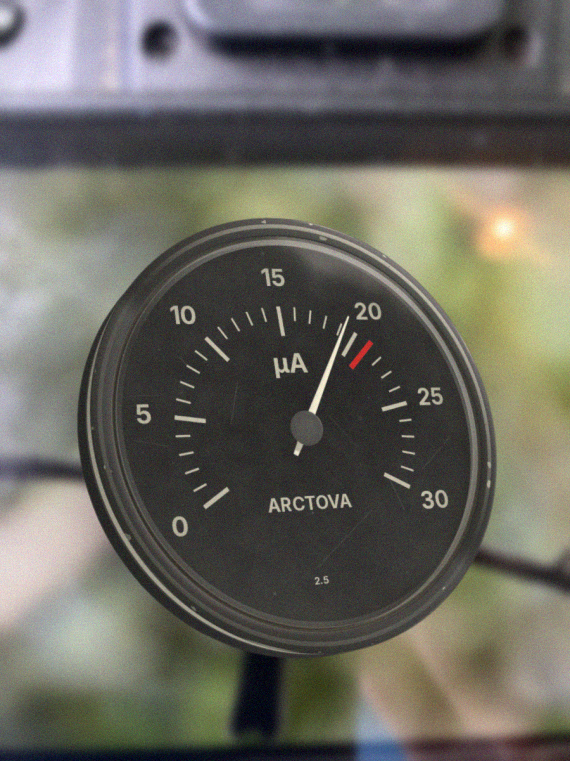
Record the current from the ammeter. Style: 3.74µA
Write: 19µA
